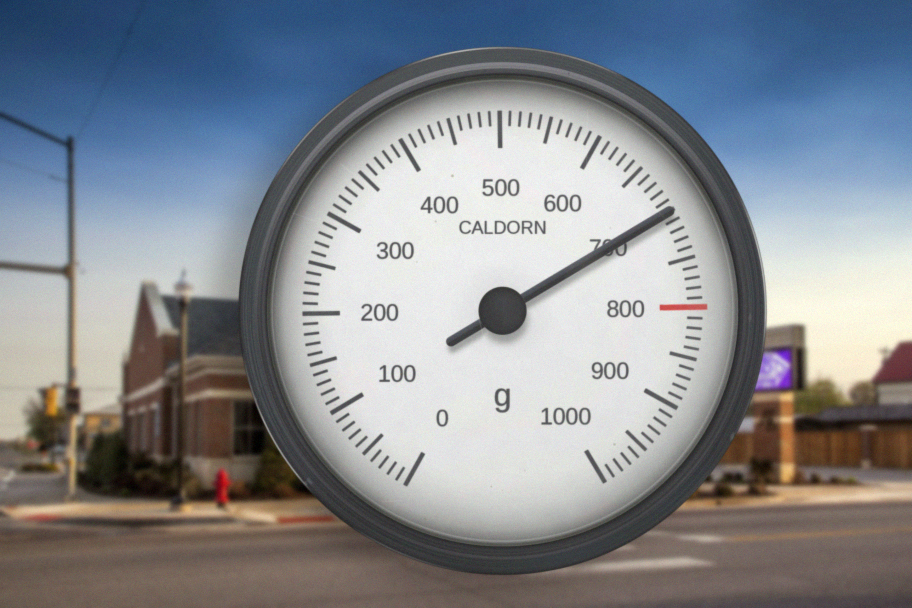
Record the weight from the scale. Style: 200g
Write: 700g
